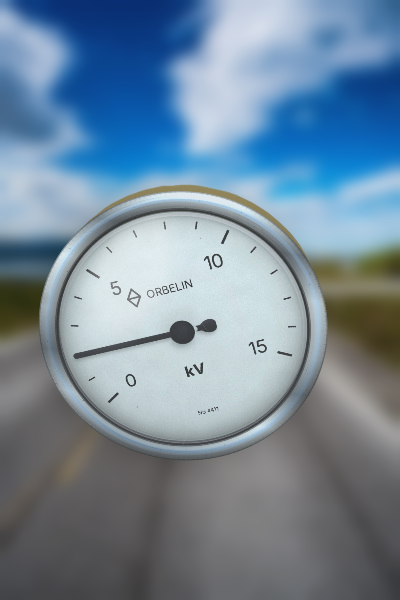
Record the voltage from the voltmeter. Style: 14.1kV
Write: 2kV
